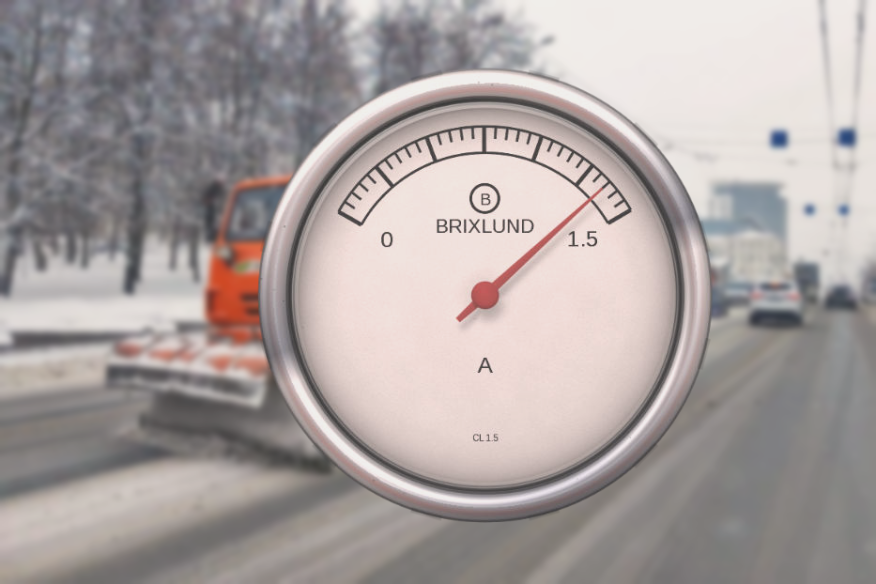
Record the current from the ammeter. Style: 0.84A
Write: 1.35A
